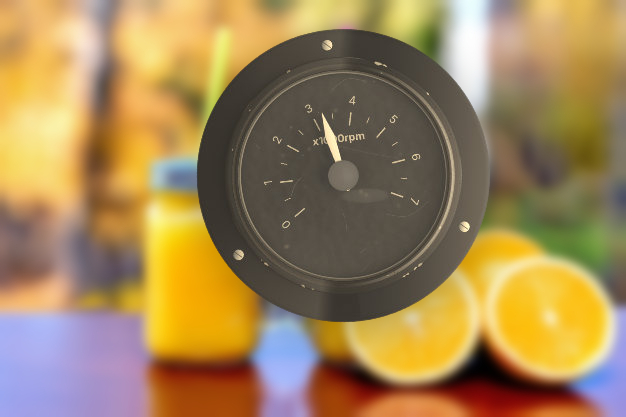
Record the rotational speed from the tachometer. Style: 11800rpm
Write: 3250rpm
